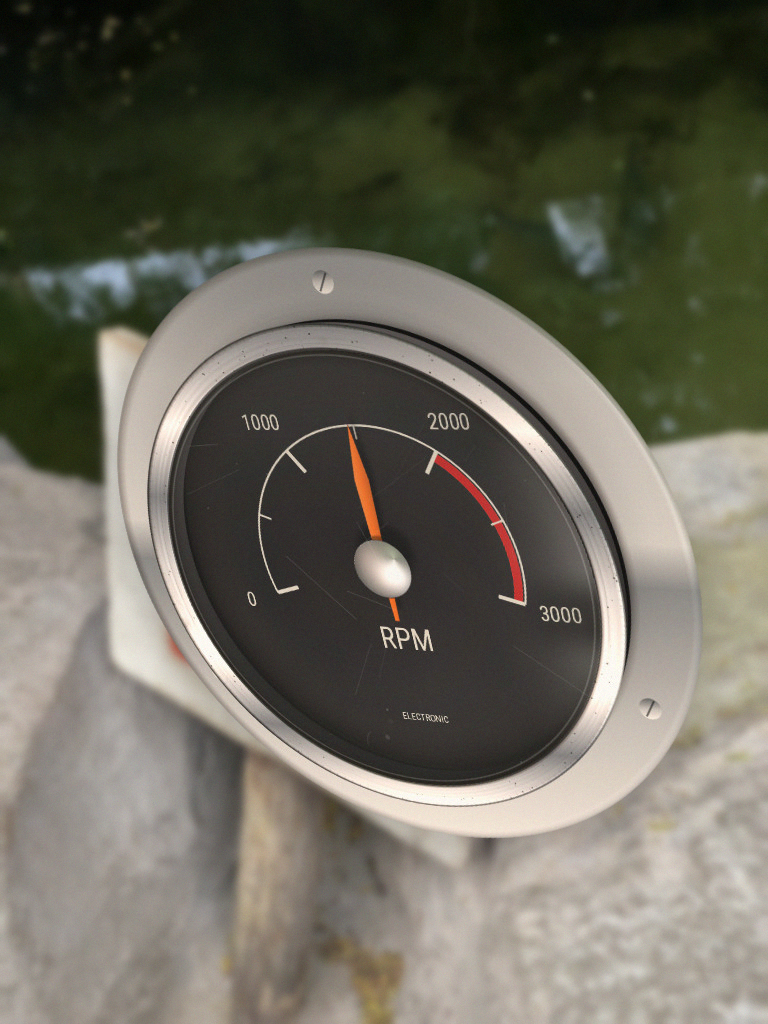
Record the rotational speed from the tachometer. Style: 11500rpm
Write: 1500rpm
